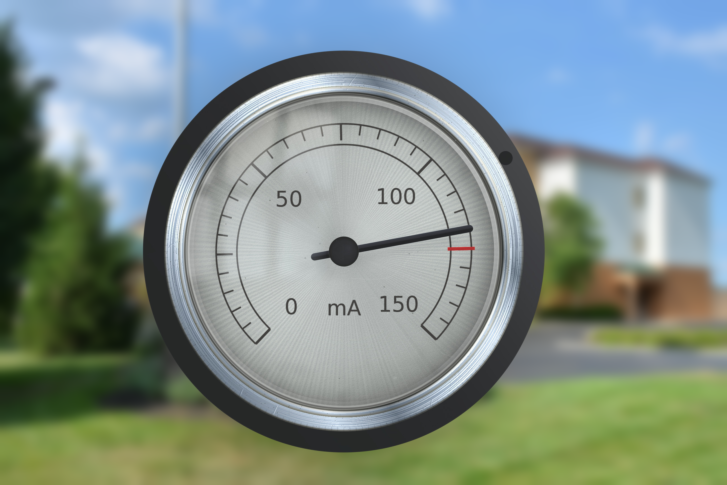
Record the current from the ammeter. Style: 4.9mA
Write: 120mA
